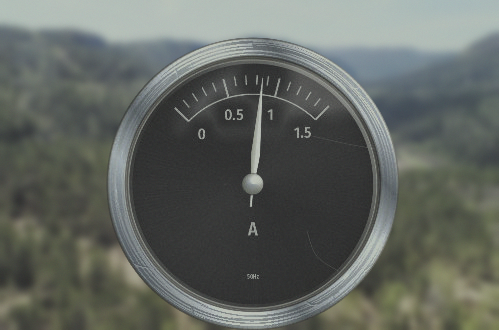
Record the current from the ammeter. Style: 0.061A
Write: 0.85A
